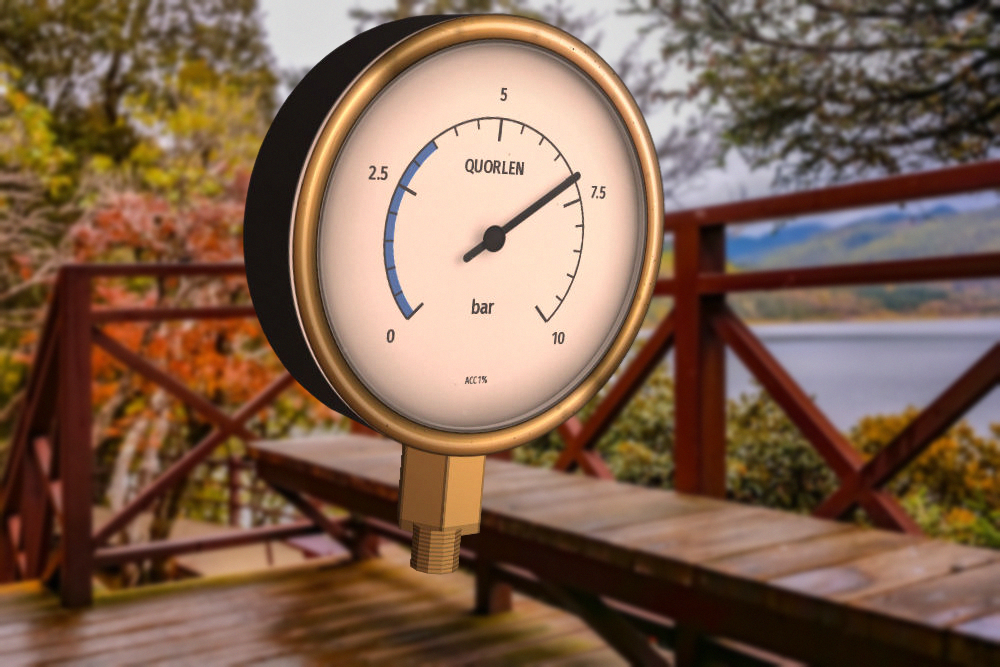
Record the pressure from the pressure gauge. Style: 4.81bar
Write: 7bar
